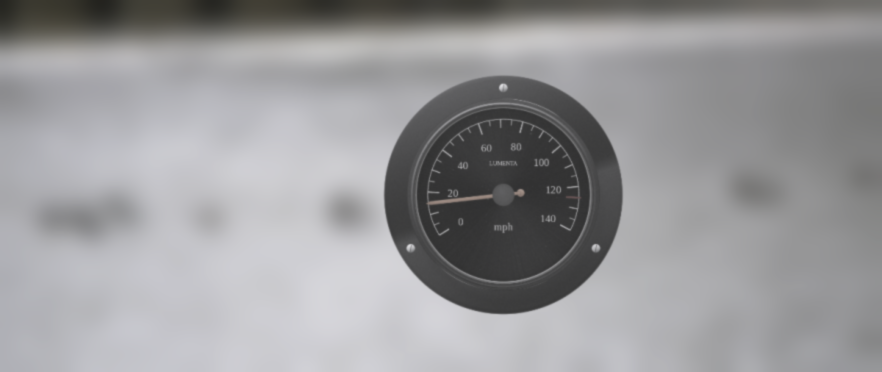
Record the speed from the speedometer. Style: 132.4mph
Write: 15mph
